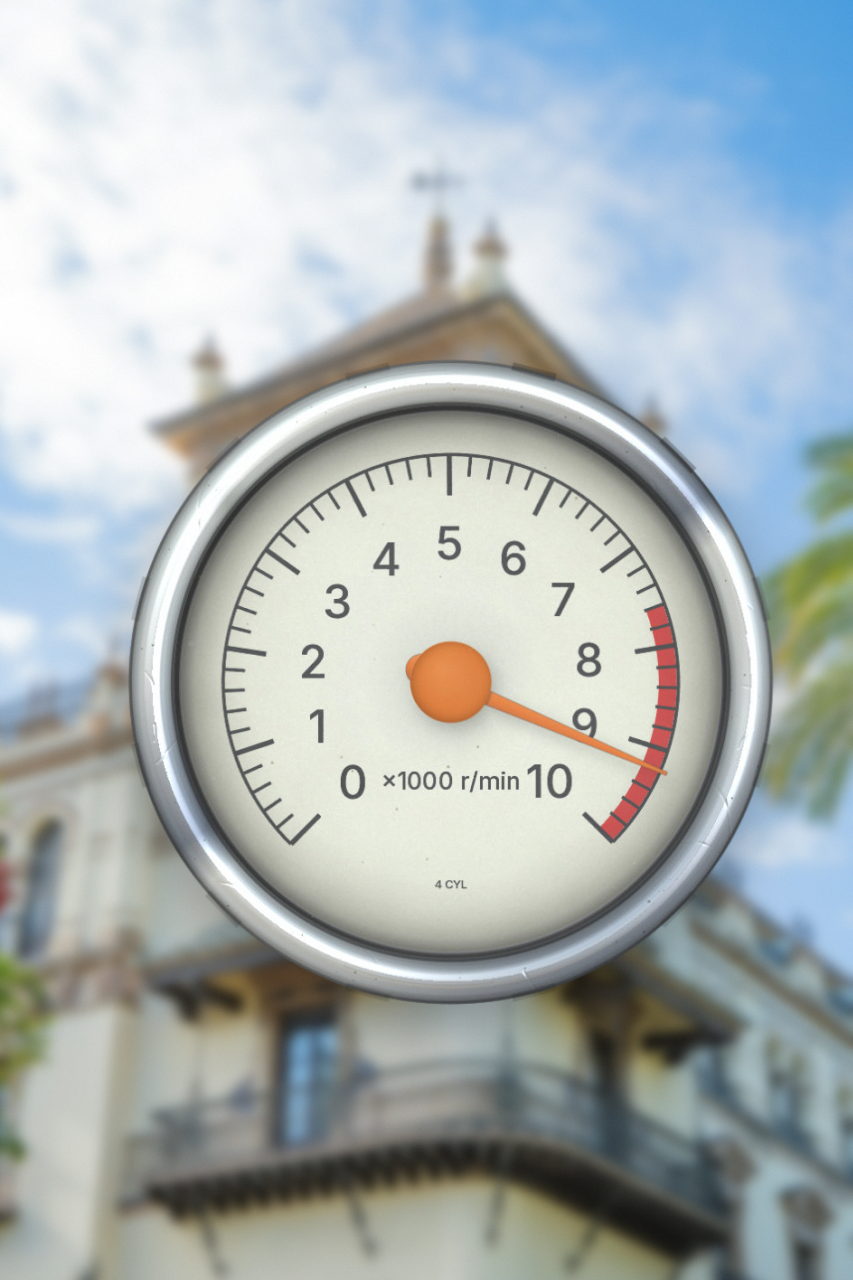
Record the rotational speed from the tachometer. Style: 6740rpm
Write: 9200rpm
